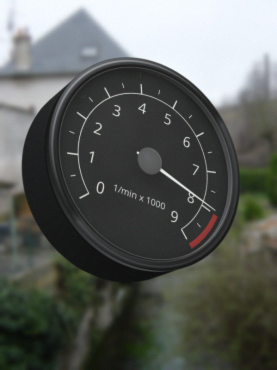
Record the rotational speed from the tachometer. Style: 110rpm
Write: 8000rpm
